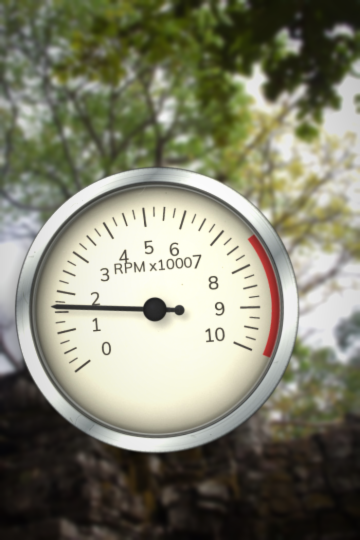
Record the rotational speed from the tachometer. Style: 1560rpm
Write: 1625rpm
